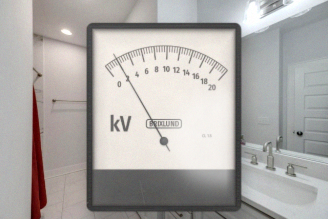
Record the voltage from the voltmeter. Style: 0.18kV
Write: 2kV
